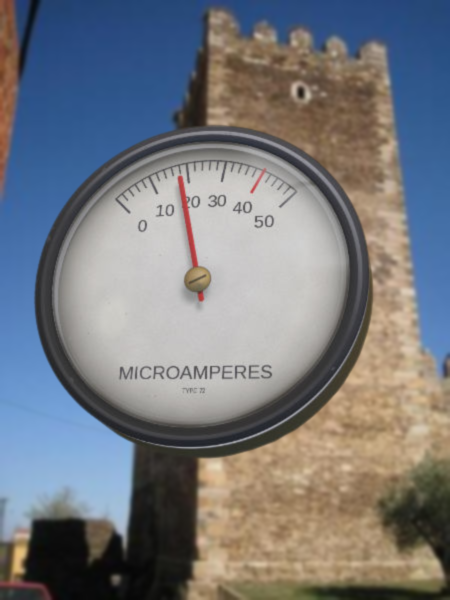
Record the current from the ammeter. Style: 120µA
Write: 18µA
